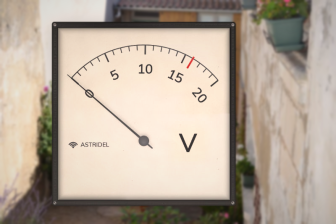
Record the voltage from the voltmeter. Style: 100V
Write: 0V
